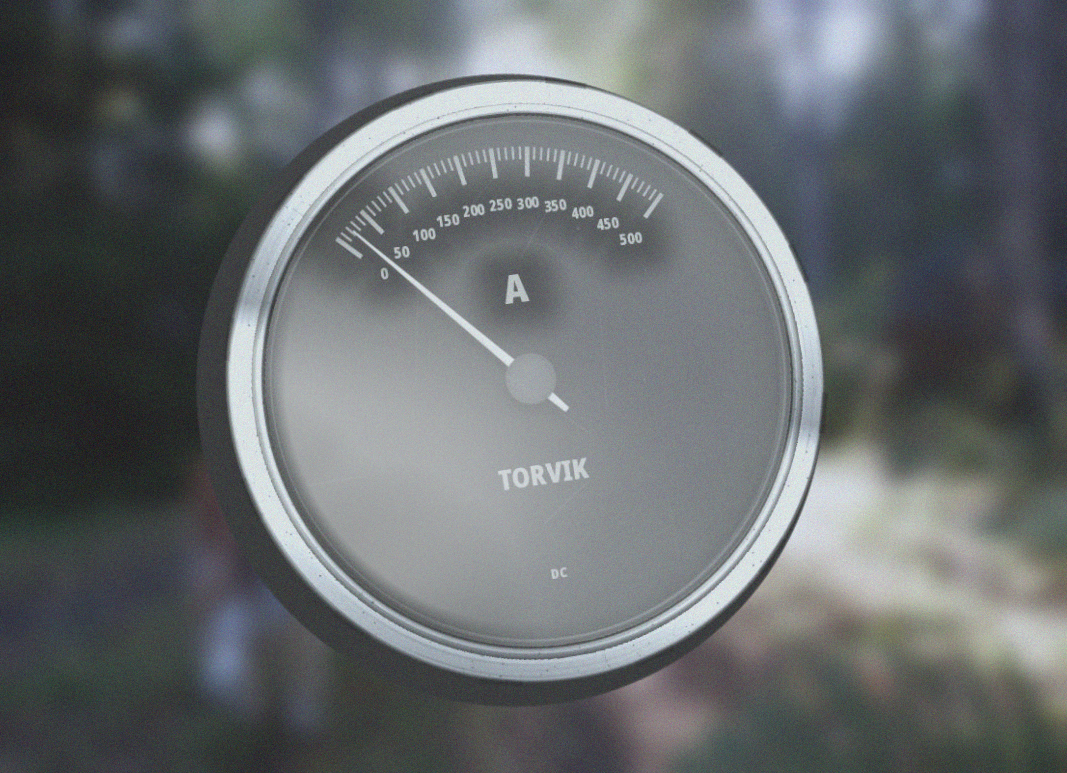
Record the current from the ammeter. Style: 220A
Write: 20A
